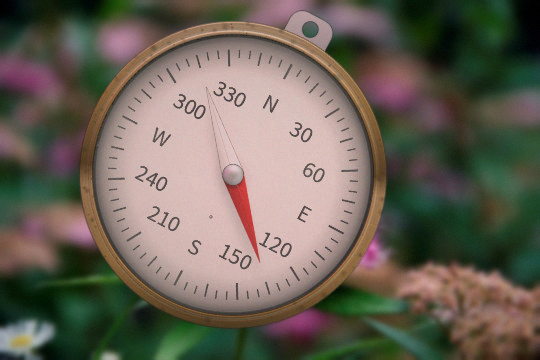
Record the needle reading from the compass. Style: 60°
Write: 135°
